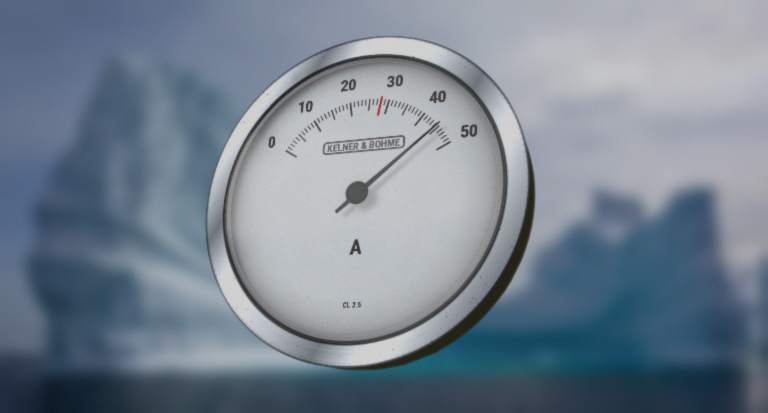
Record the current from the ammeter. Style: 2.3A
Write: 45A
